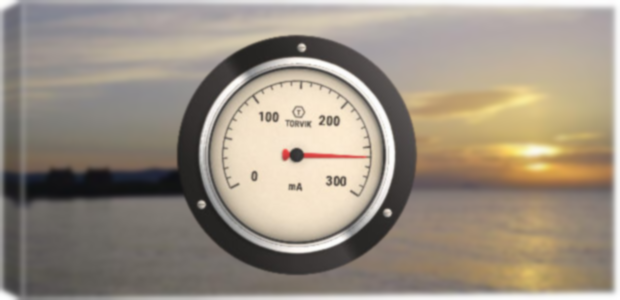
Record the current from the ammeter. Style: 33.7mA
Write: 260mA
